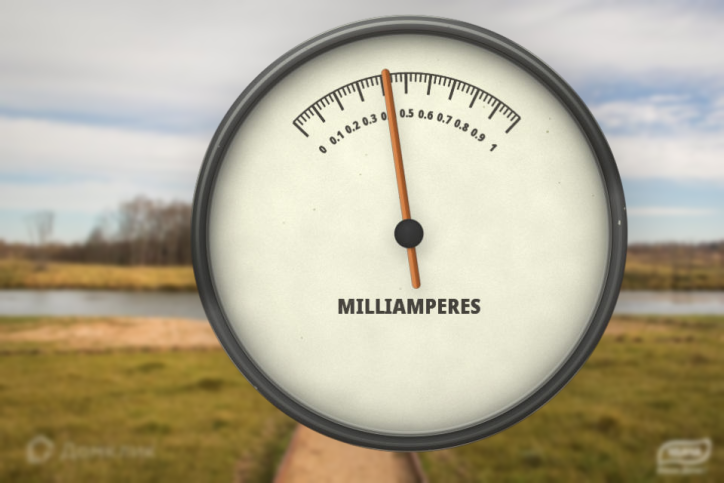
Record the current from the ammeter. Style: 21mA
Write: 0.42mA
